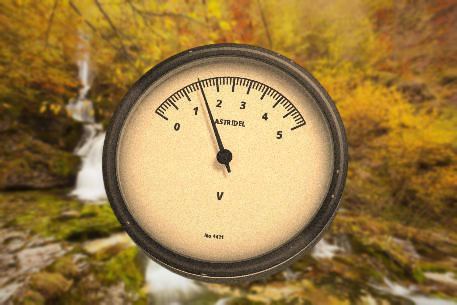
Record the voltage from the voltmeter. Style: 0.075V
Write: 1.5V
